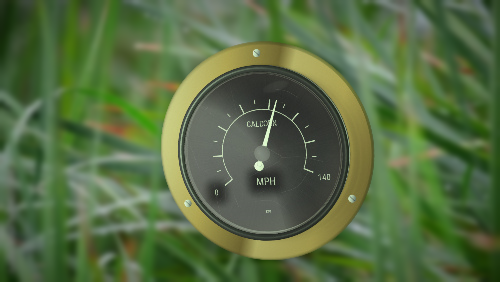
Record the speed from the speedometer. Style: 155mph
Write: 85mph
